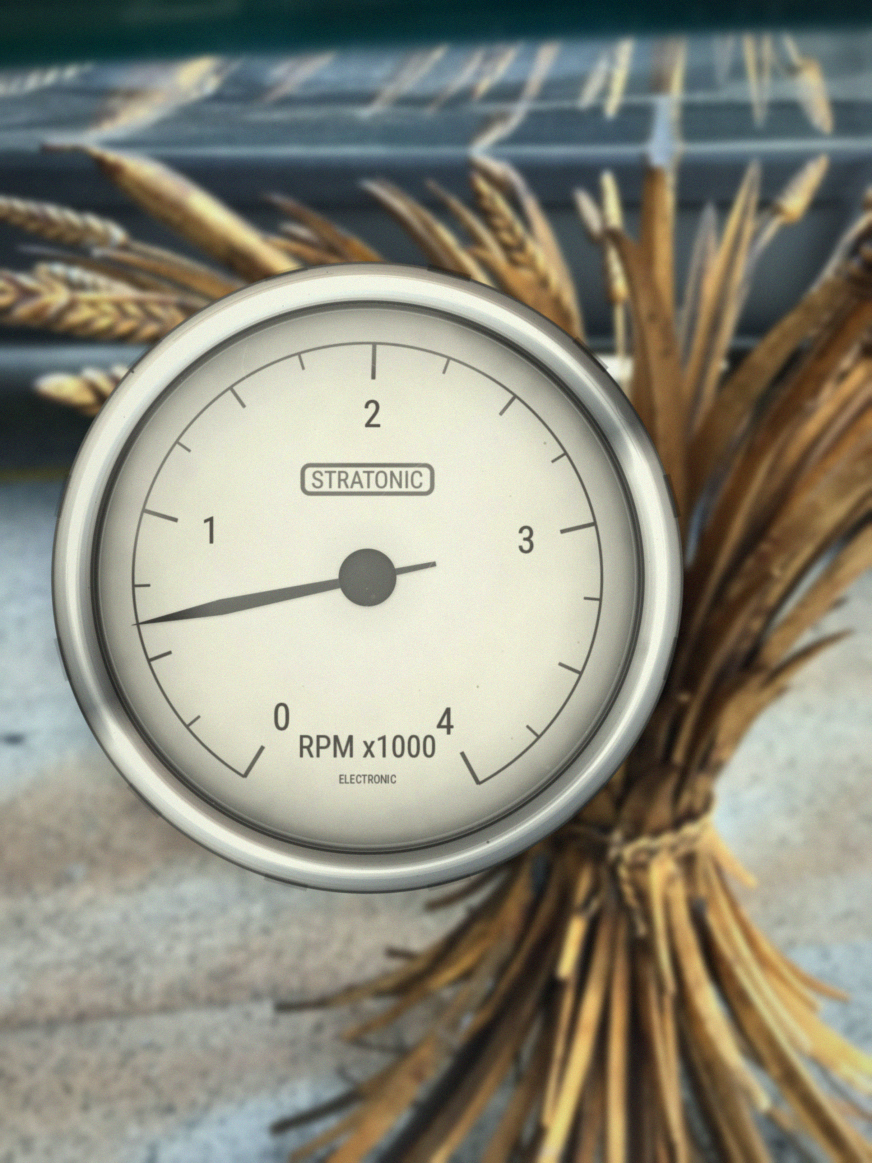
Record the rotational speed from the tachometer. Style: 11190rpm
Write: 625rpm
